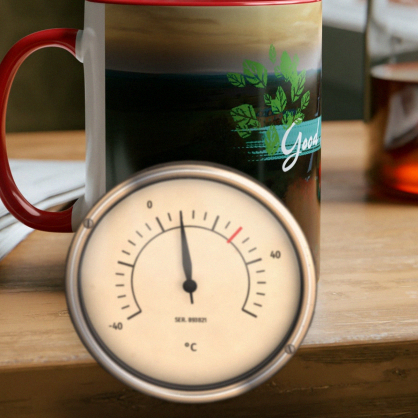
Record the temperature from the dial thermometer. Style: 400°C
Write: 8°C
